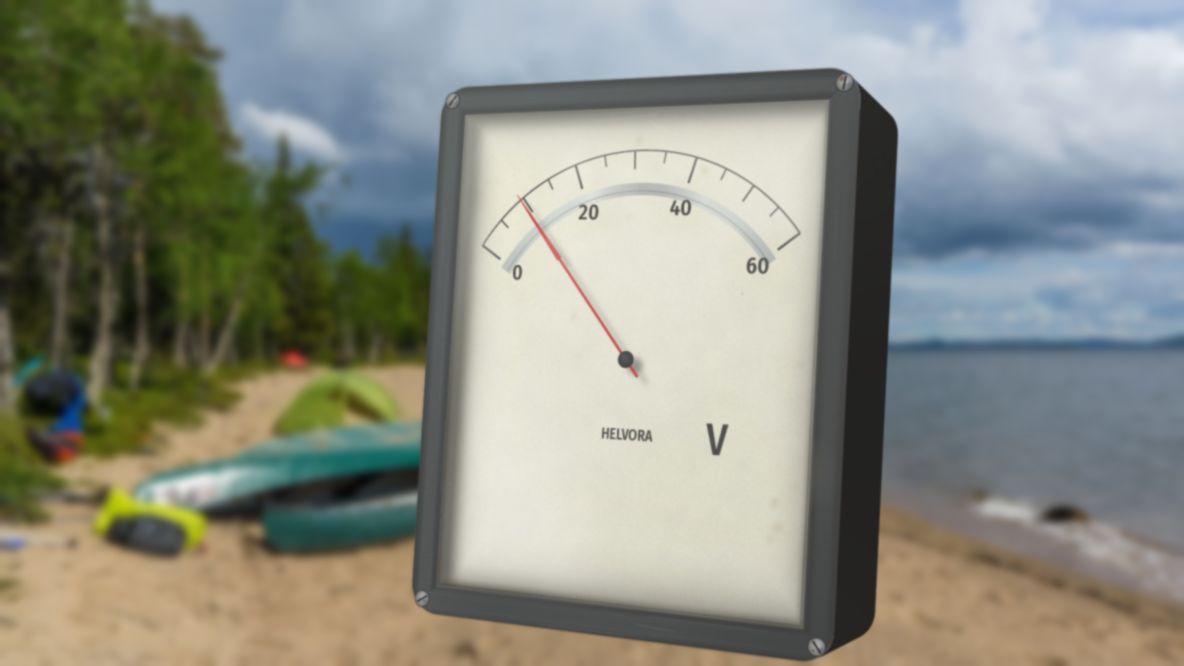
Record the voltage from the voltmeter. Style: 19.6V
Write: 10V
